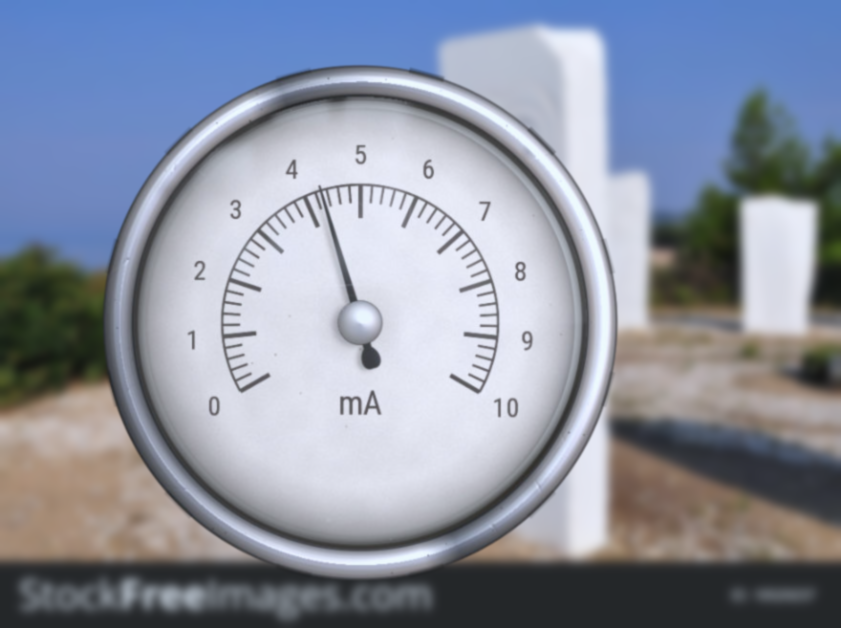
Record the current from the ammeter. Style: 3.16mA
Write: 4.3mA
